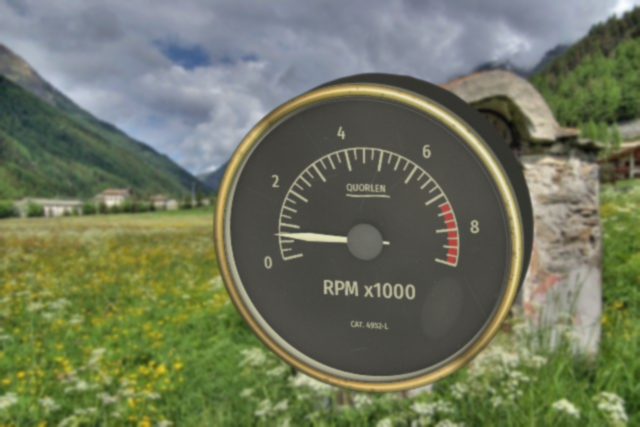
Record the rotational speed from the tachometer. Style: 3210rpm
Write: 750rpm
